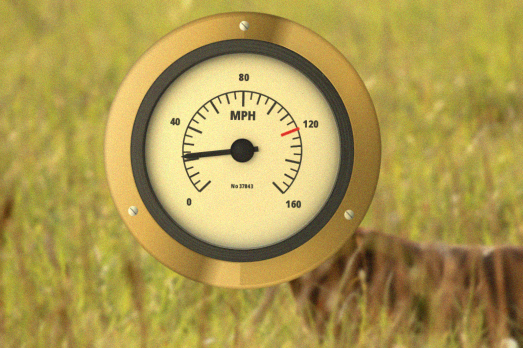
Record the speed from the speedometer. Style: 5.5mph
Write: 22.5mph
